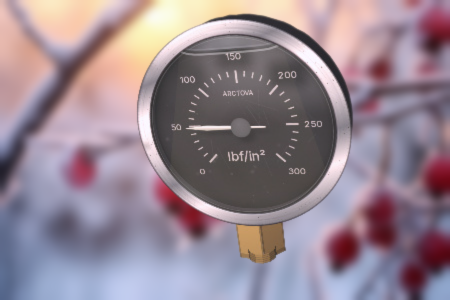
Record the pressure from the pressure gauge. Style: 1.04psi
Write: 50psi
